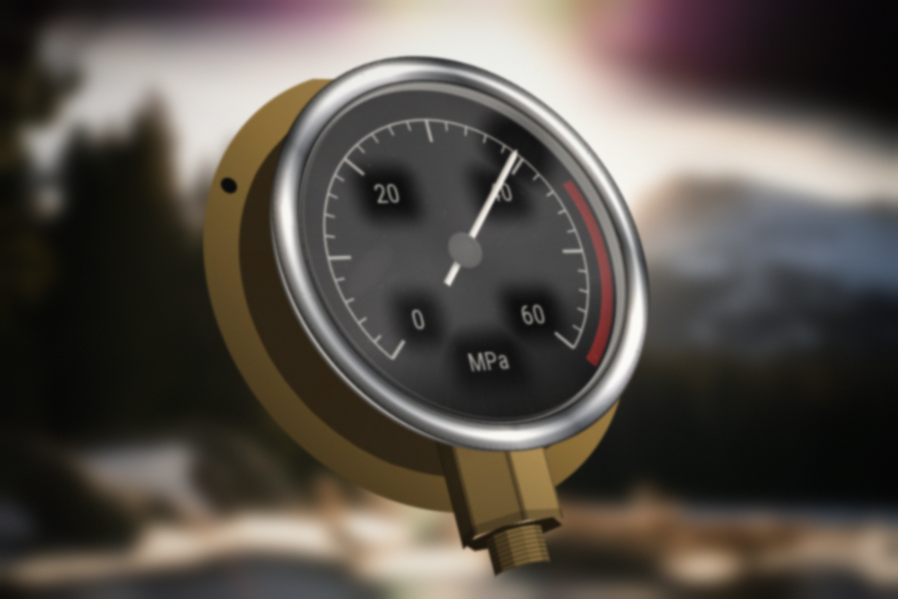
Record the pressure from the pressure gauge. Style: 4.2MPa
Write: 39MPa
